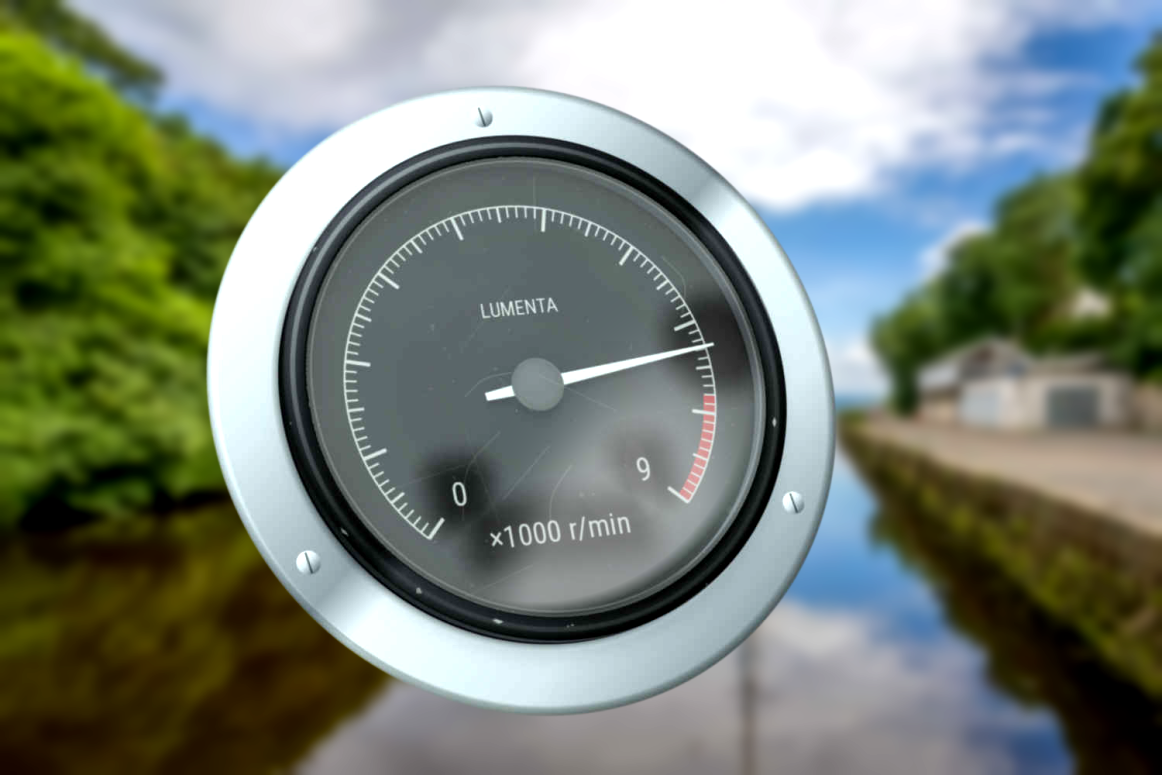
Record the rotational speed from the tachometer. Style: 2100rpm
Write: 7300rpm
